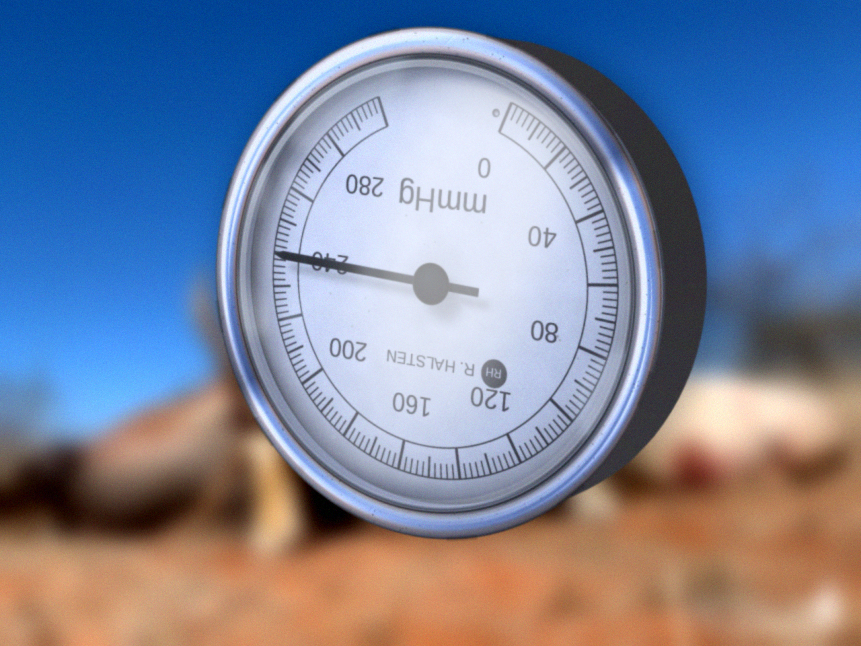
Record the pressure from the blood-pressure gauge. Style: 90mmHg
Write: 240mmHg
